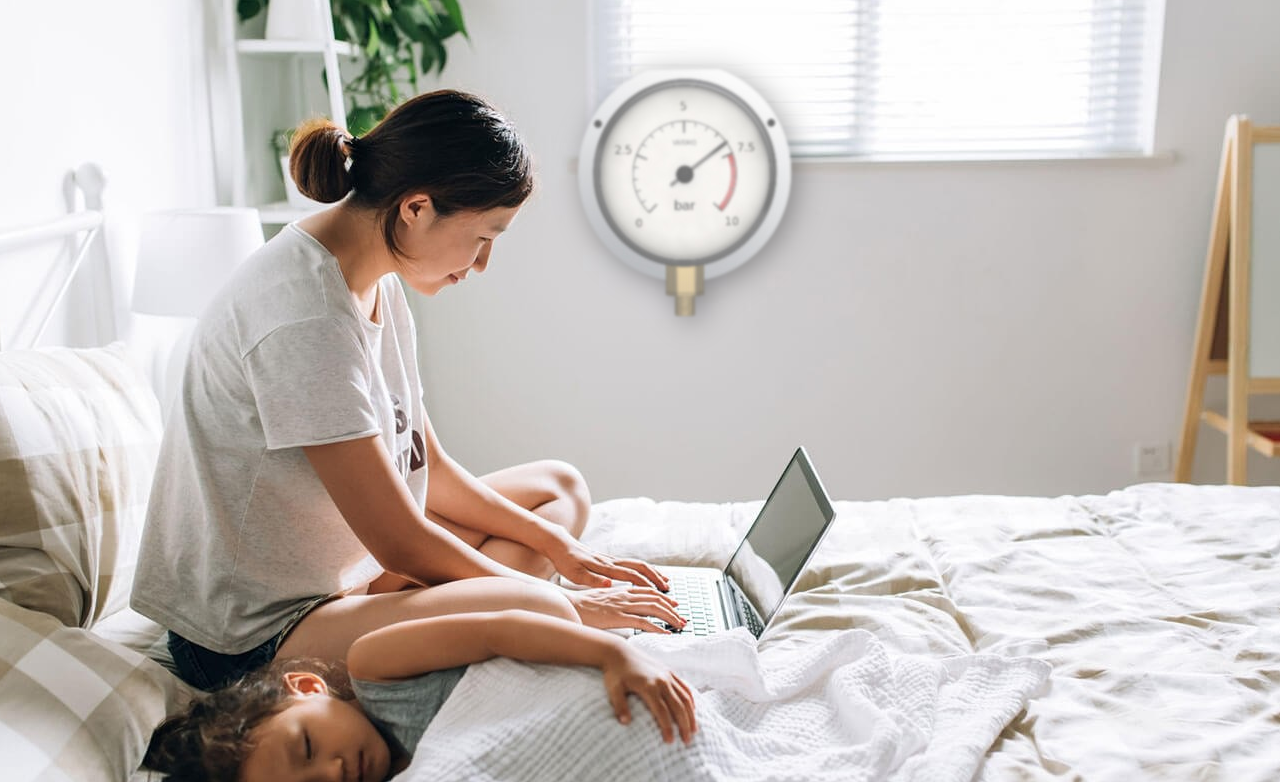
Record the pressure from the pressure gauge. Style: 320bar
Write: 7bar
